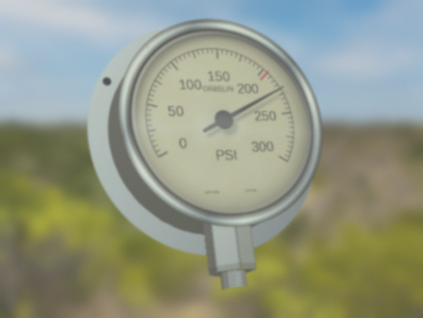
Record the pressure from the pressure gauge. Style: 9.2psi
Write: 225psi
